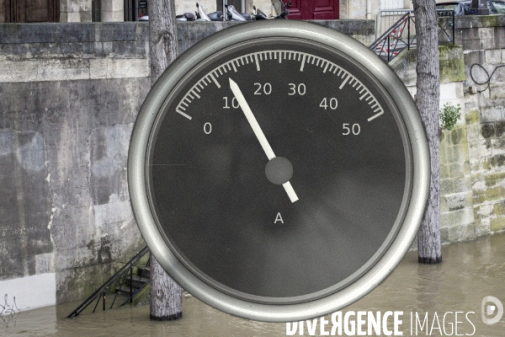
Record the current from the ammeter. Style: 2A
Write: 13A
